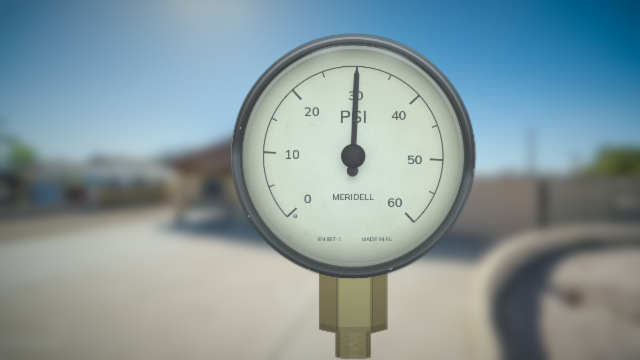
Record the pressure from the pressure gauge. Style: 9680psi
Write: 30psi
